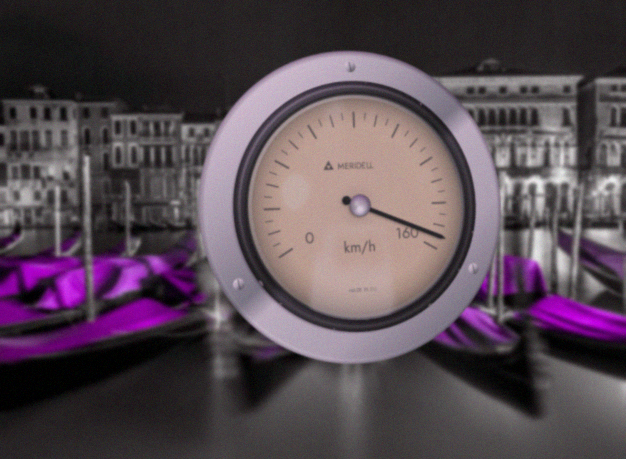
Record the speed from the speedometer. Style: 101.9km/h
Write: 155km/h
